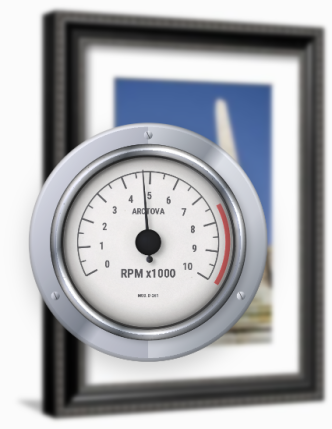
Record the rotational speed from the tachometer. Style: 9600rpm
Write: 4750rpm
